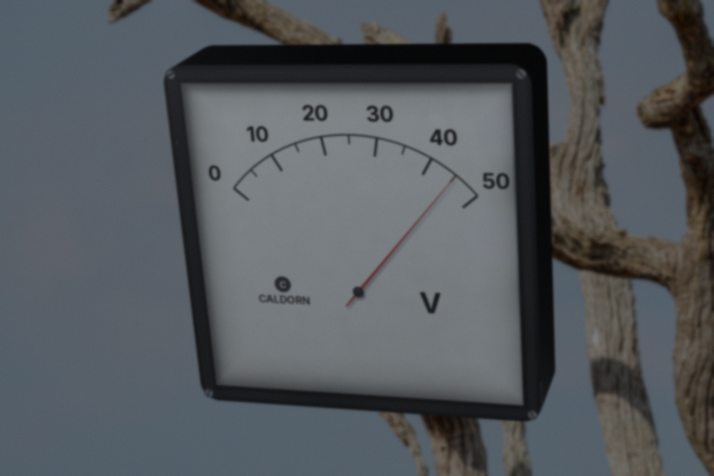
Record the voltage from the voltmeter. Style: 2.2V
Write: 45V
